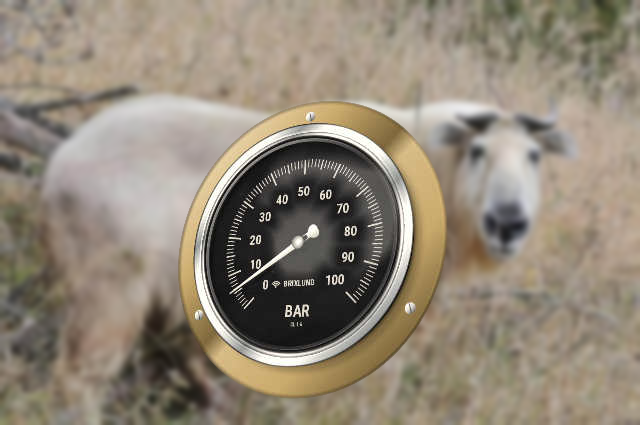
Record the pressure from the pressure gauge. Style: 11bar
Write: 5bar
